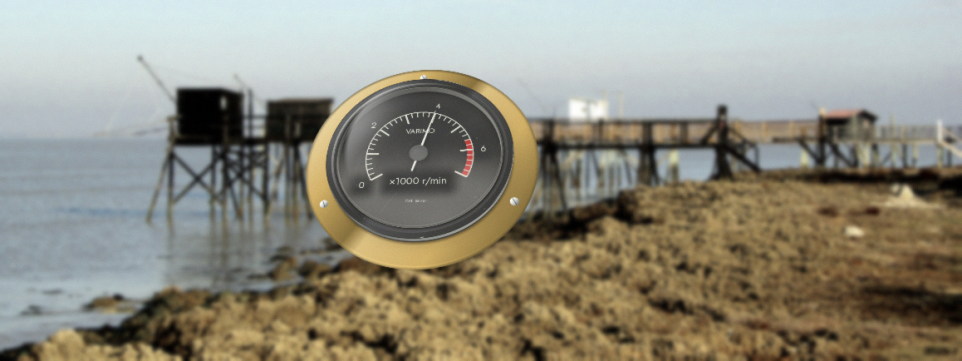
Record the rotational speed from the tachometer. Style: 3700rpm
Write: 4000rpm
